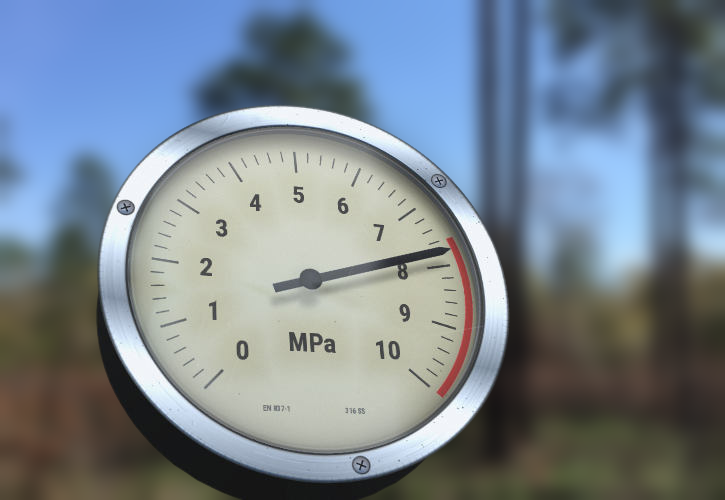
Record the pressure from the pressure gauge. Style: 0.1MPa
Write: 7.8MPa
